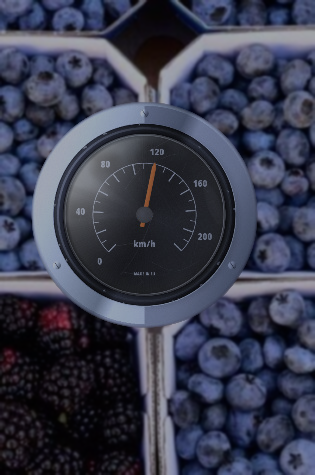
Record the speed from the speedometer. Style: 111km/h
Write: 120km/h
